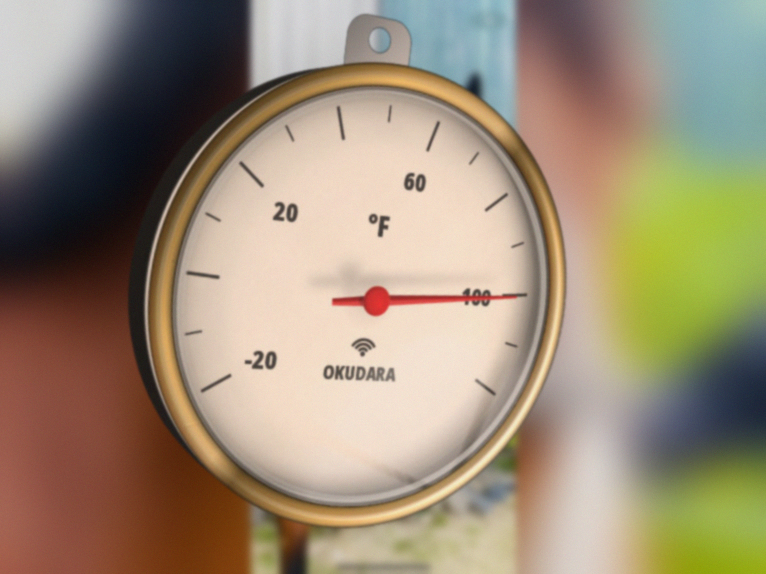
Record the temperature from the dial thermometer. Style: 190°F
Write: 100°F
